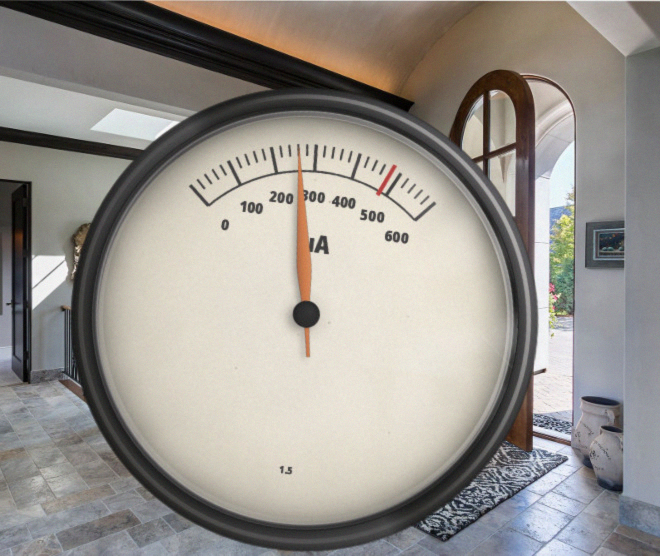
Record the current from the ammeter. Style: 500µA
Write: 260µA
